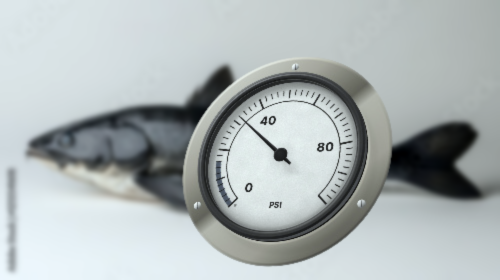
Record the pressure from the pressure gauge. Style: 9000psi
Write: 32psi
